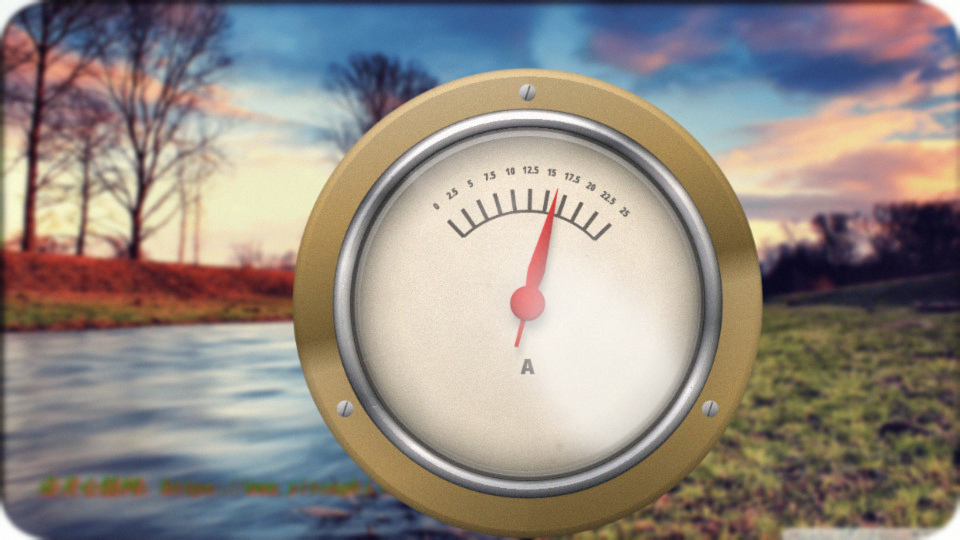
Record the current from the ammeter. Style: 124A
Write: 16.25A
